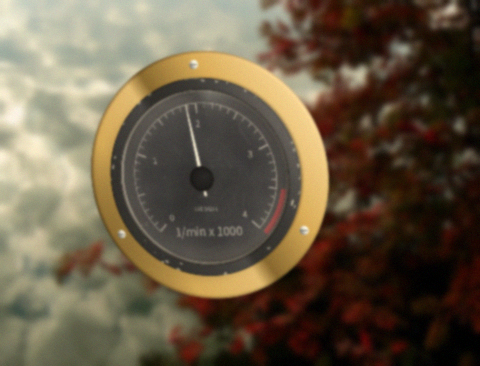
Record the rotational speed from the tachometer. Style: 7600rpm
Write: 1900rpm
